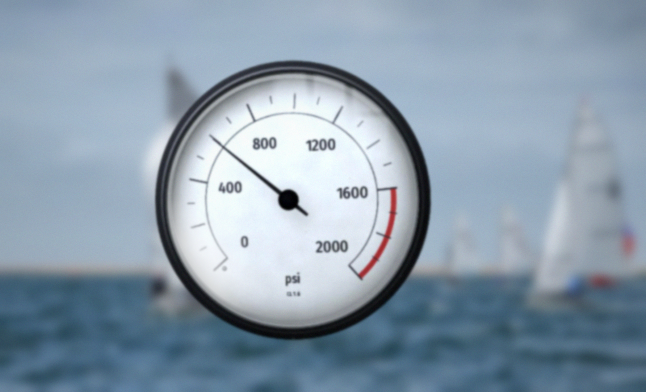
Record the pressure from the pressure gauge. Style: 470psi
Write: 600psi
